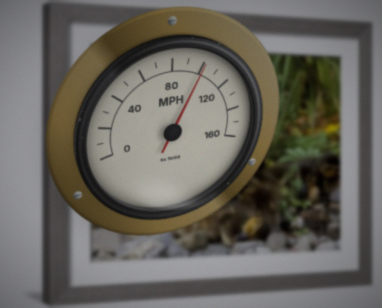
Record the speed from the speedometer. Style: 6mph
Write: 100mph
